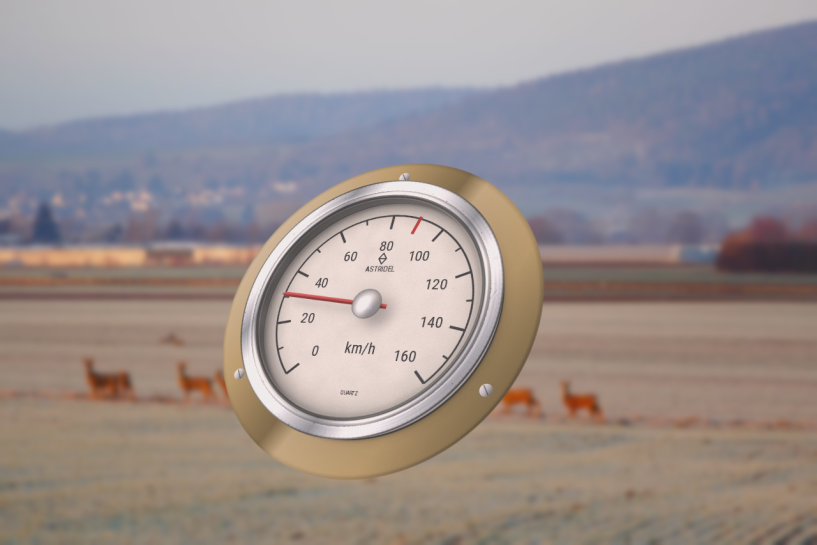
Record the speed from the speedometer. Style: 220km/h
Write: 30km/h
